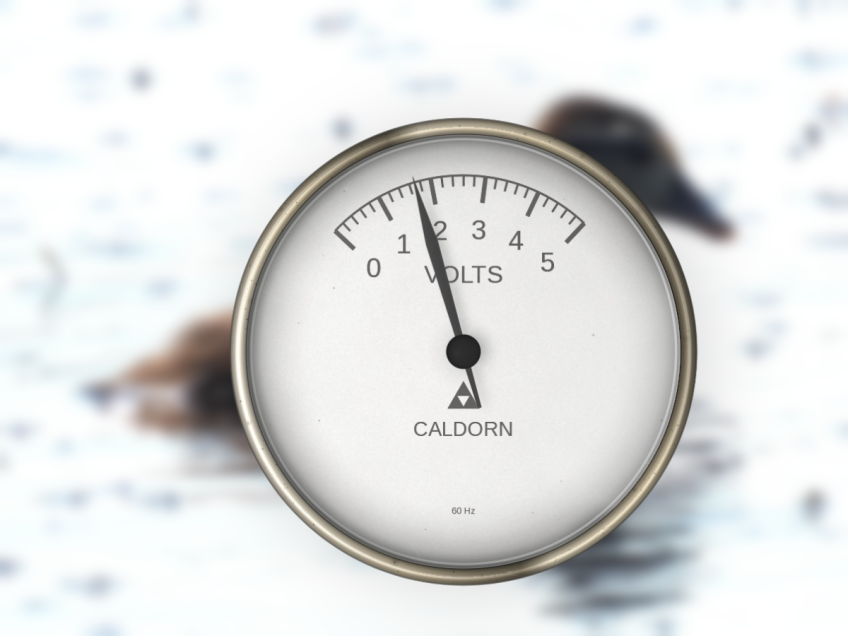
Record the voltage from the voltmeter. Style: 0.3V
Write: 1.7V
